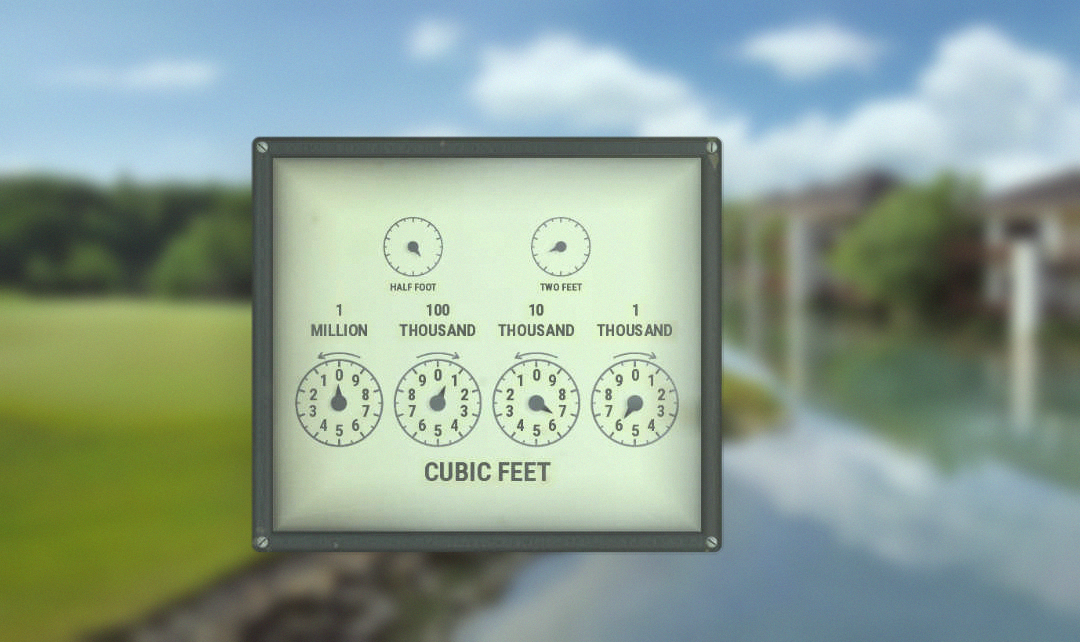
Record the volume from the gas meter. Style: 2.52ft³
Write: 6600ft³
